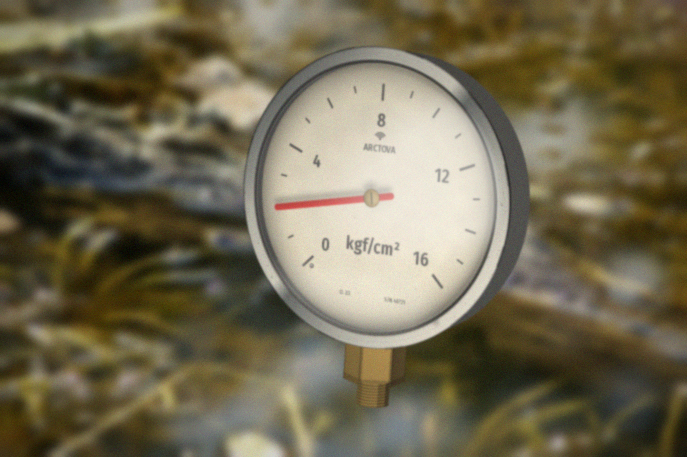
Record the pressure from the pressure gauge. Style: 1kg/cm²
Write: 2kg/cm²
